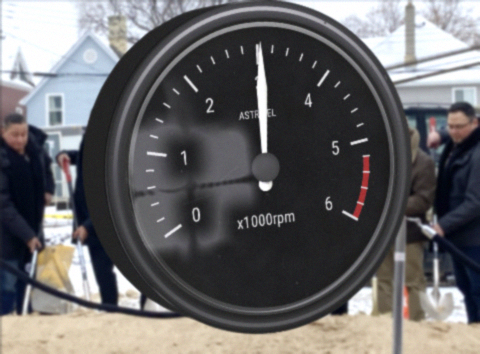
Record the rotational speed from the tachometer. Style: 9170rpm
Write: 3000rpm
